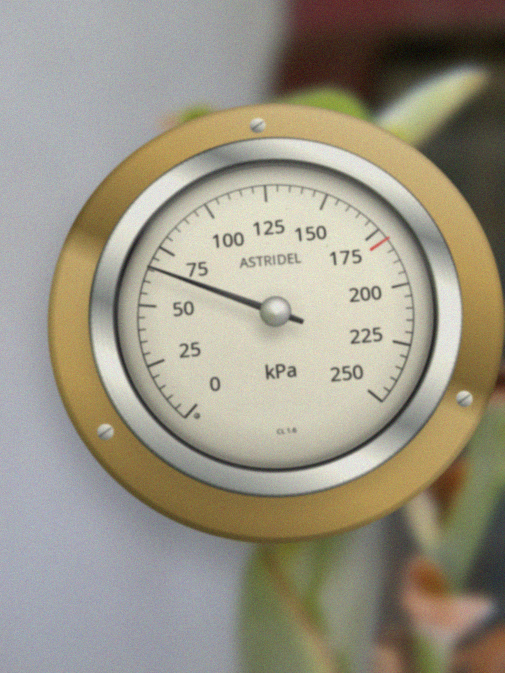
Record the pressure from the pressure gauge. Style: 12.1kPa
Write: 65kPa
